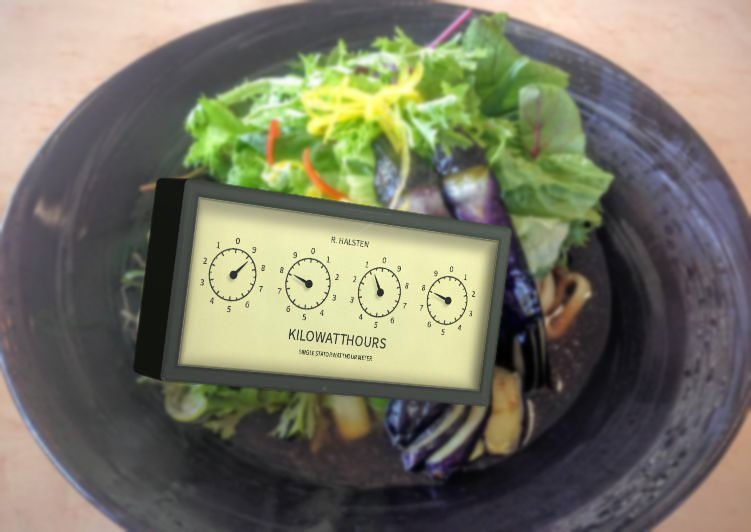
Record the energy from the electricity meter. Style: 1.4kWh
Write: 8808kWh
